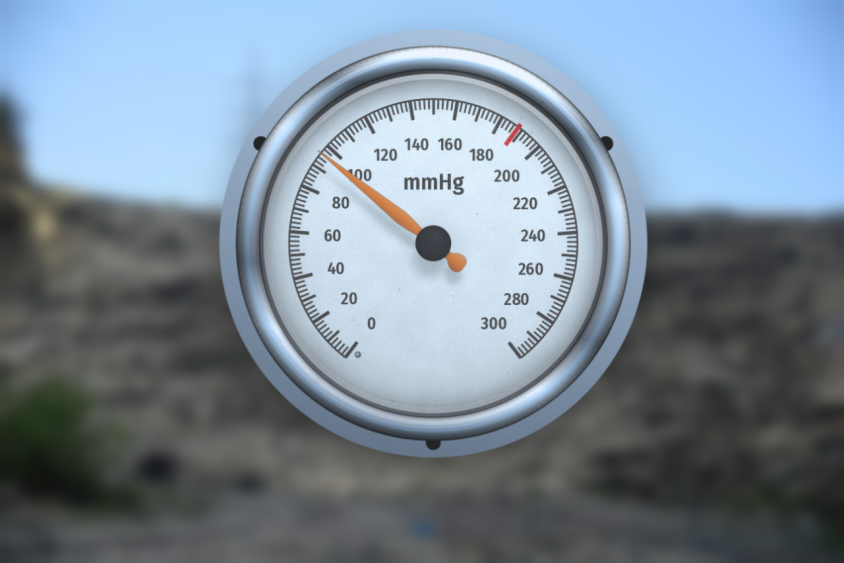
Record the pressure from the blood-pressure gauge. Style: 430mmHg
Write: 96mmHg
